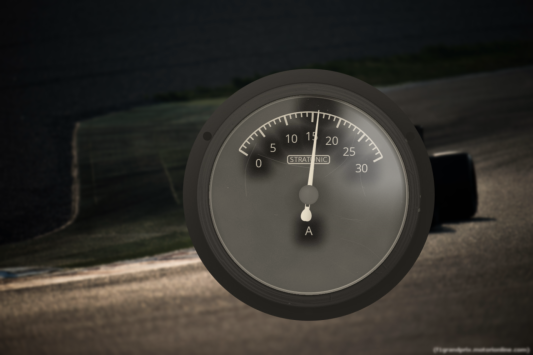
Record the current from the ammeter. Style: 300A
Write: 16A
